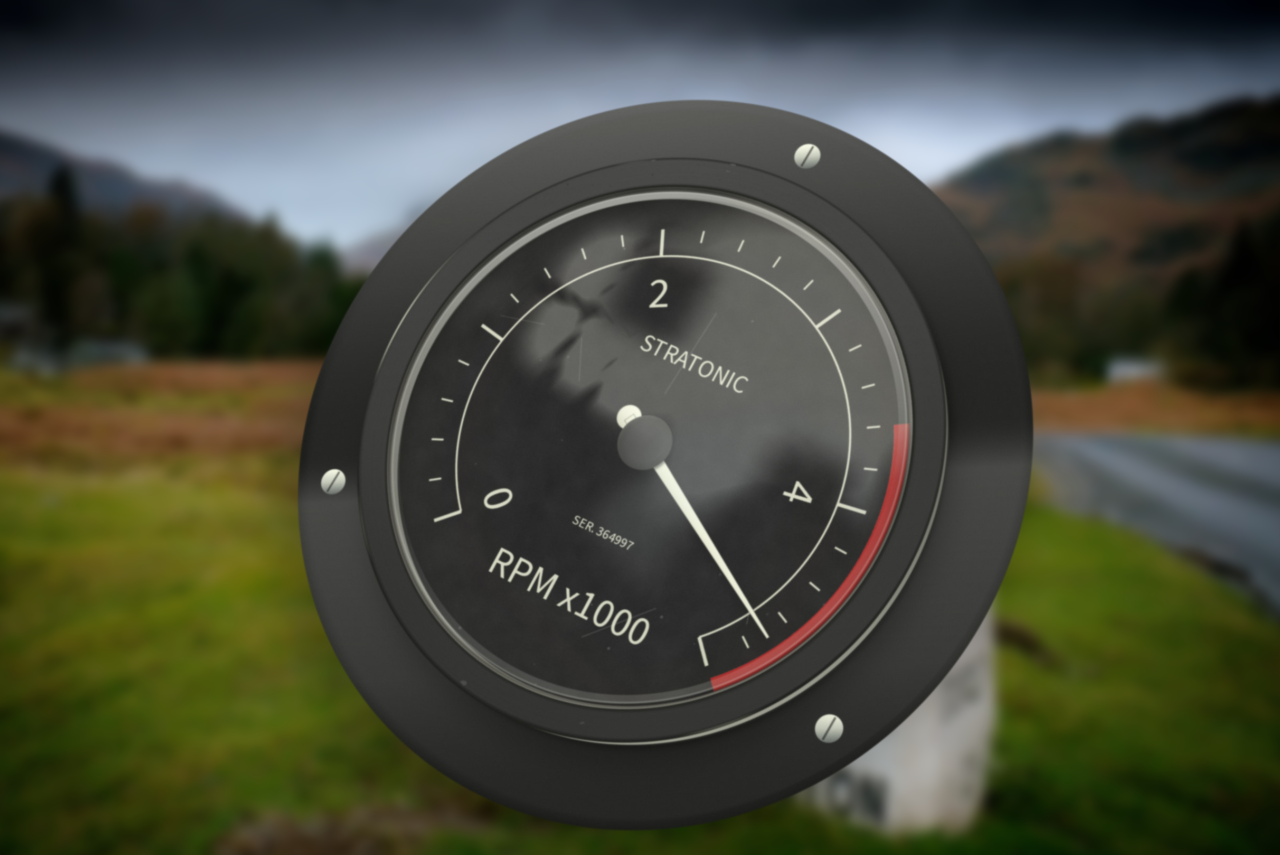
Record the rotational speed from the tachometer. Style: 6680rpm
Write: 4700rpm
